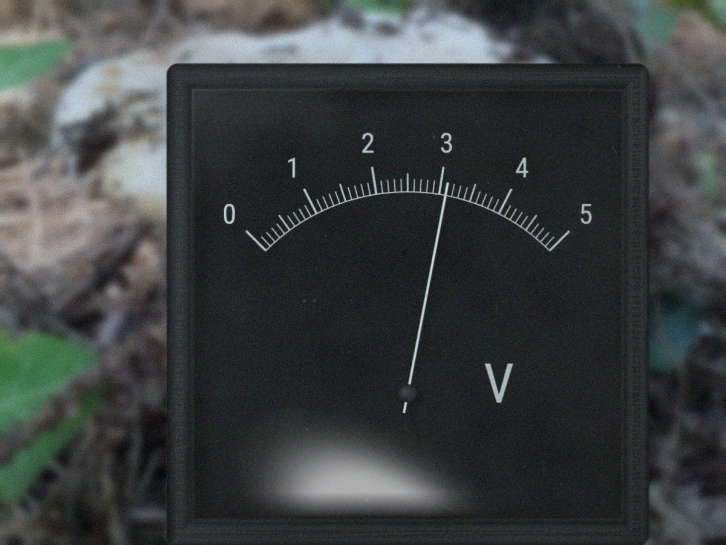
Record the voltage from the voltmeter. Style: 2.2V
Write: 3.1V
